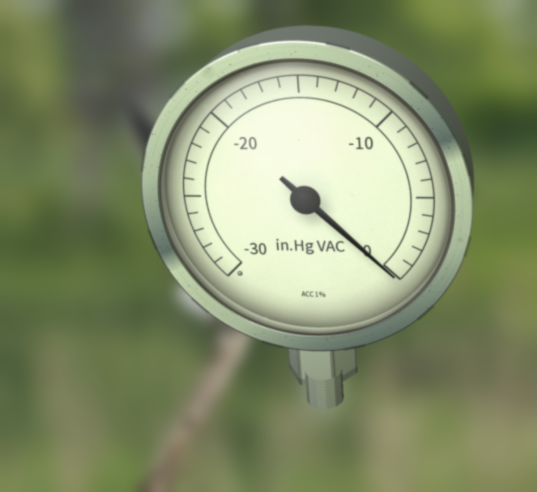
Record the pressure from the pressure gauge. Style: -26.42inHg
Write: 0inHg
